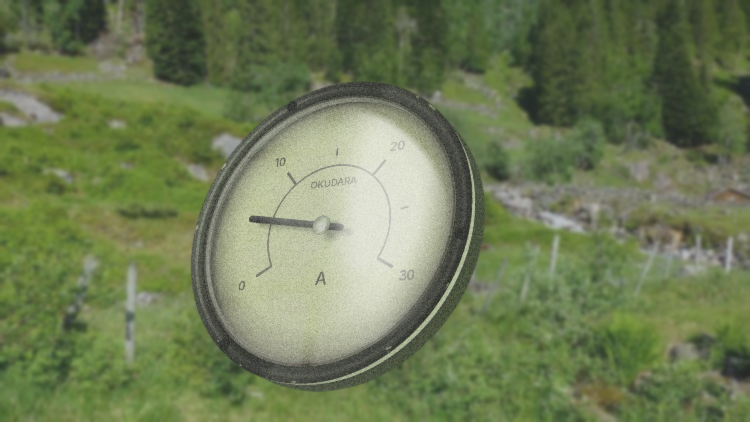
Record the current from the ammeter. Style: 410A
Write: 5A
